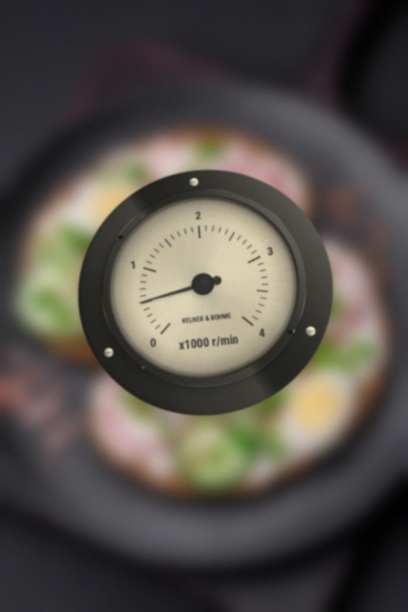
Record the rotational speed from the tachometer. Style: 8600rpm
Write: 500rpm
